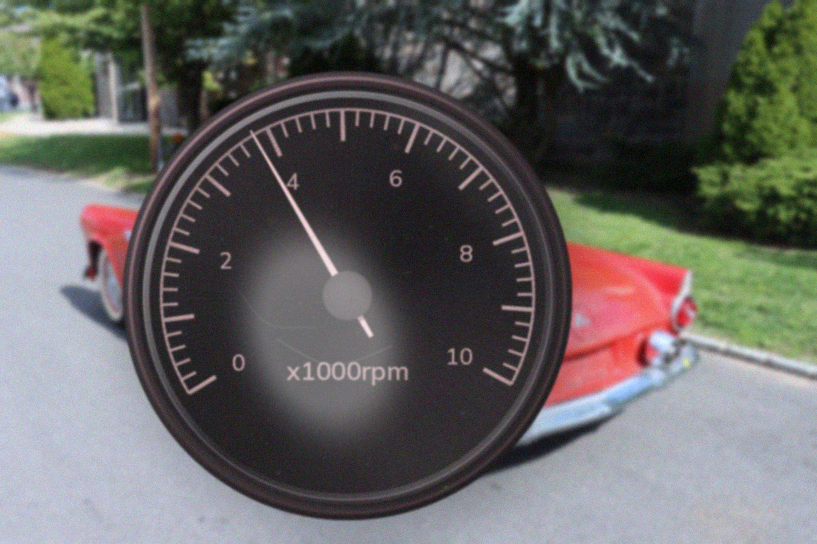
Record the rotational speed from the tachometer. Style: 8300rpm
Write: 3800rpm
